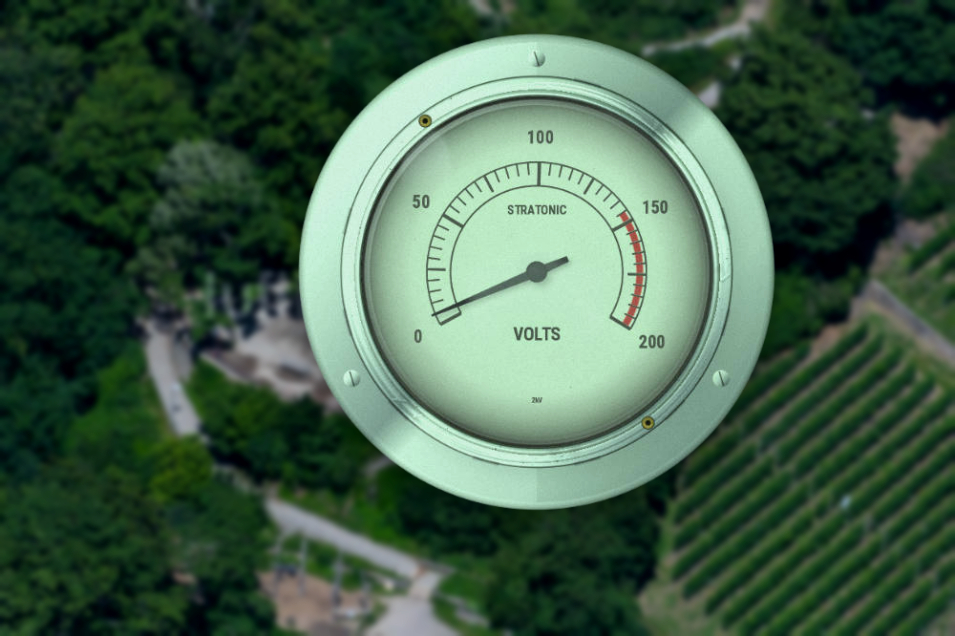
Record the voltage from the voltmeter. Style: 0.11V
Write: 5V
